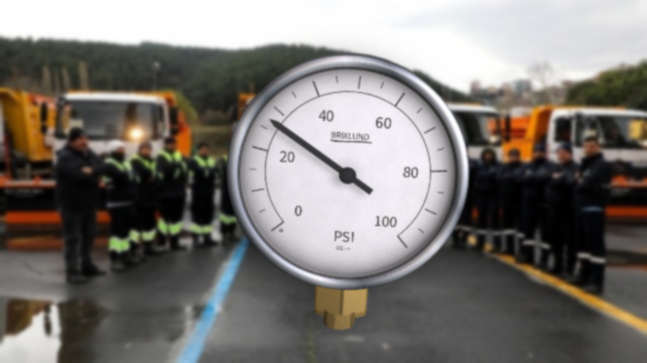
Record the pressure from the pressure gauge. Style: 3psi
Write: 27.5psi
